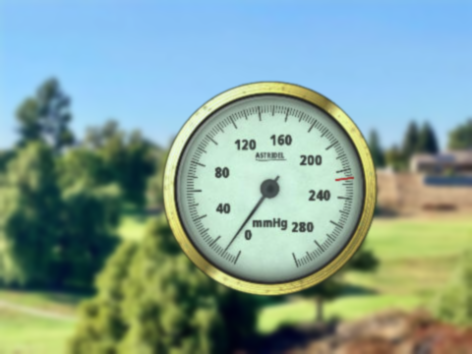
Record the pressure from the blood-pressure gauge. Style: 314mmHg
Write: 10mmHg
